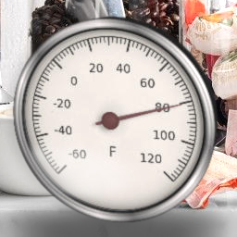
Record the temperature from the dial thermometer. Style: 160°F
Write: 80°F
